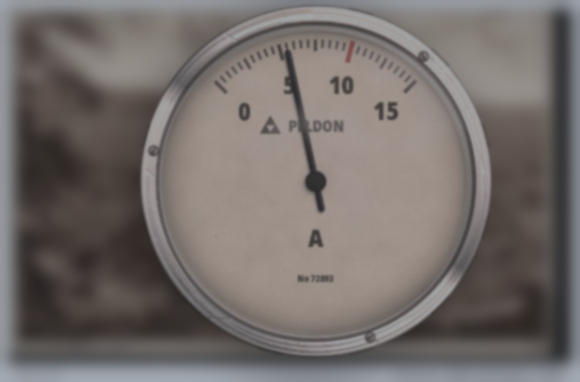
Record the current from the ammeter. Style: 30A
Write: 5.5A
